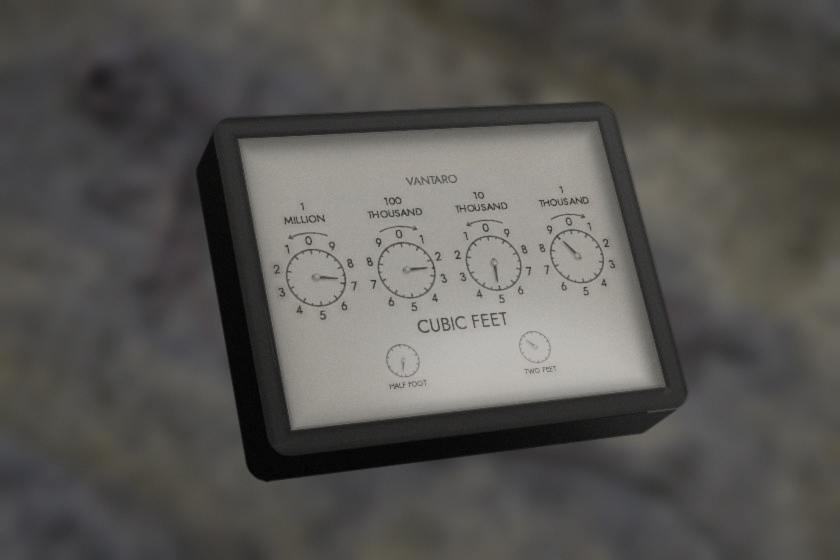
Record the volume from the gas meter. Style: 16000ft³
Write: 724900ft³
